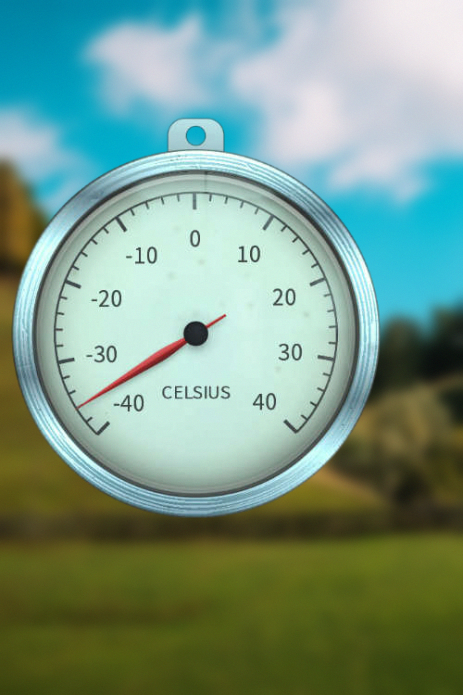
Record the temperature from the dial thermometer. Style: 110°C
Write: -36°C
